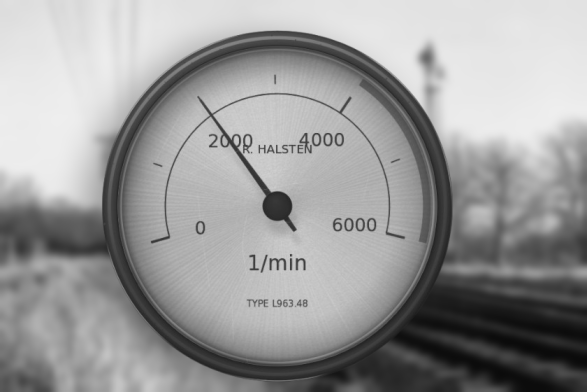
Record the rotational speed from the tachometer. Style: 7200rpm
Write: 2000rpm
